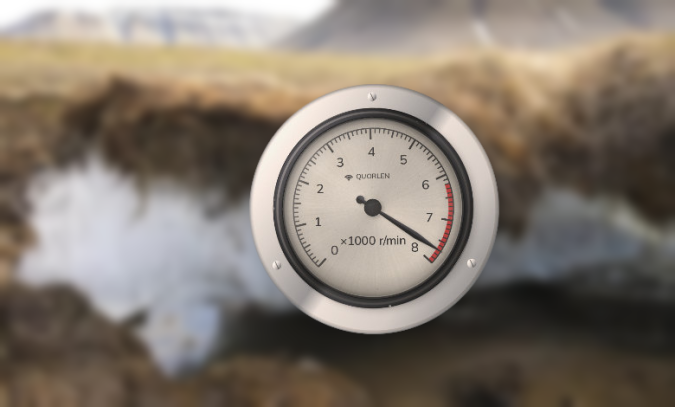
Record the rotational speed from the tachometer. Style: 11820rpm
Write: 7700rpm
